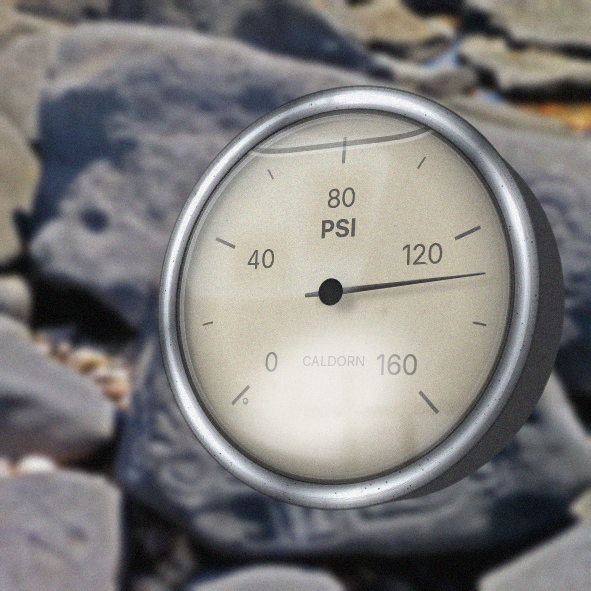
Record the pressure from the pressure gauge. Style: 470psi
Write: 130psi
